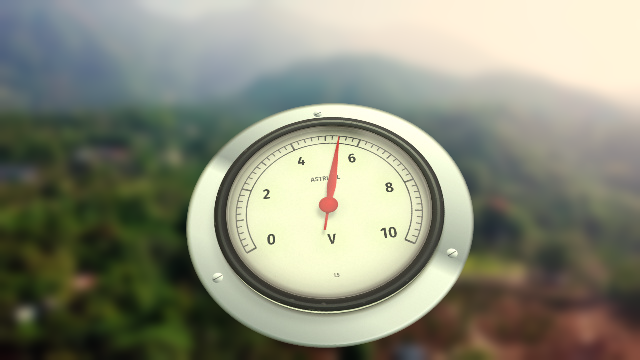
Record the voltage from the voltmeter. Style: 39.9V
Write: 5.4V
